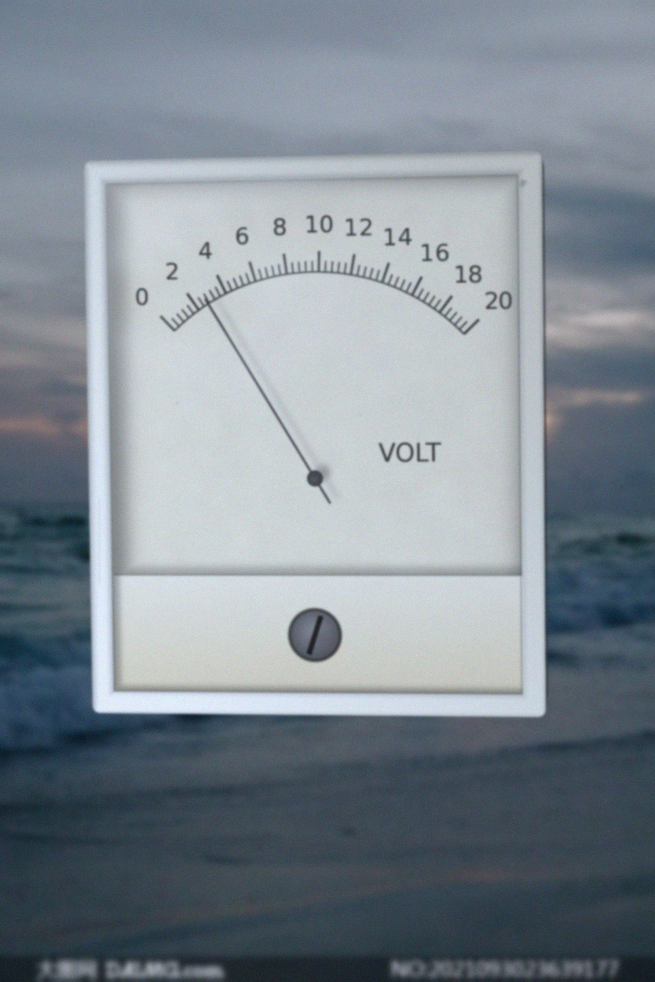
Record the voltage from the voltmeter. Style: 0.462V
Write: 2.8V
